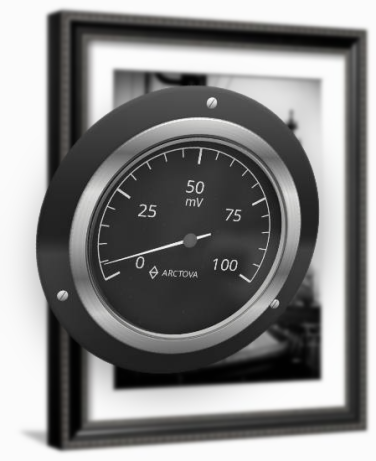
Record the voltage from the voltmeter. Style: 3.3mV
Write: 5mV
